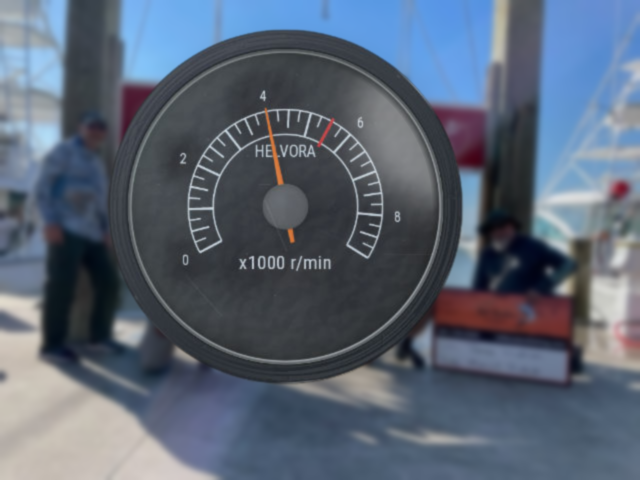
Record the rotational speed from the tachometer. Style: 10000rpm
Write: 4000rpm
